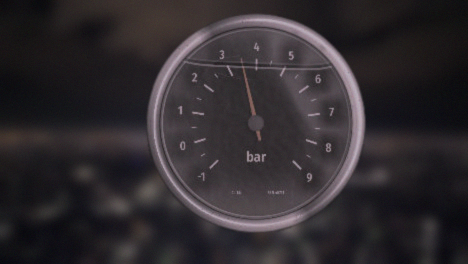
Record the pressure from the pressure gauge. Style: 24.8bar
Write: 3.5bar
